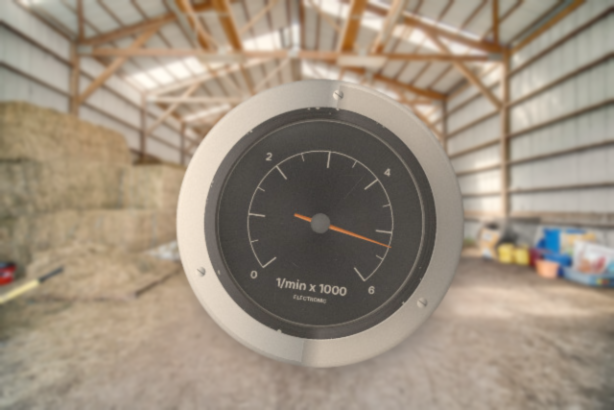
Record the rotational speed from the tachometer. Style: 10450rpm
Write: 5250rpm
